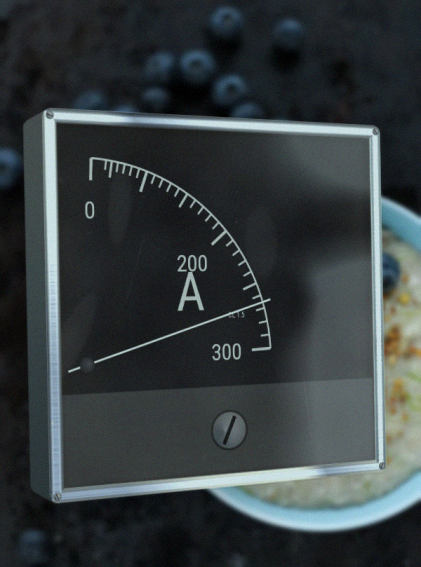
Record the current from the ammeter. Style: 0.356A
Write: 265A
